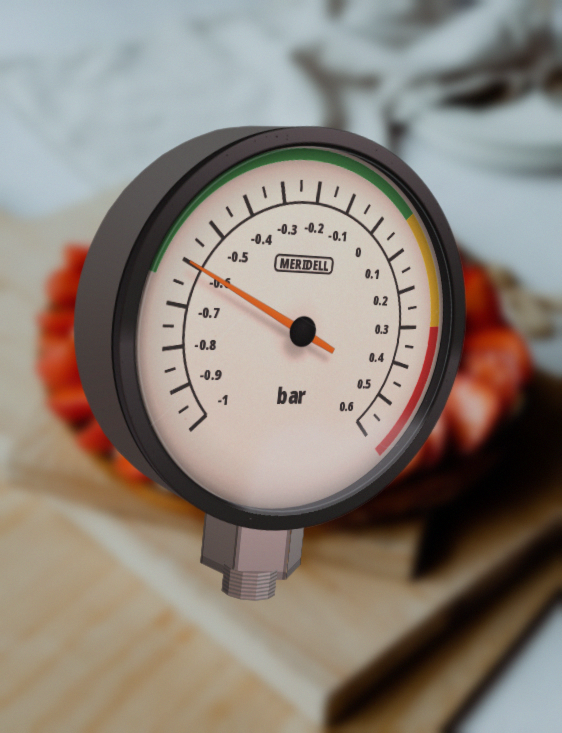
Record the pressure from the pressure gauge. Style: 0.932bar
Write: -0.6bar
